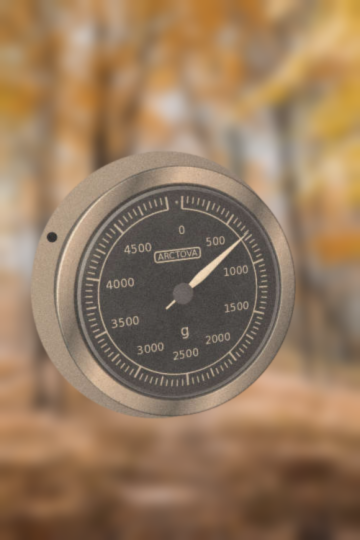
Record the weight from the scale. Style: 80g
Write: 700g
